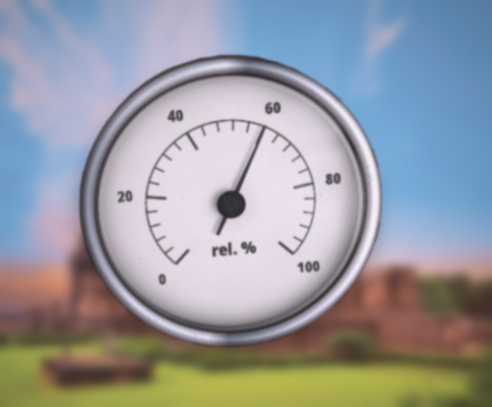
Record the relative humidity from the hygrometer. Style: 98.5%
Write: 60%
